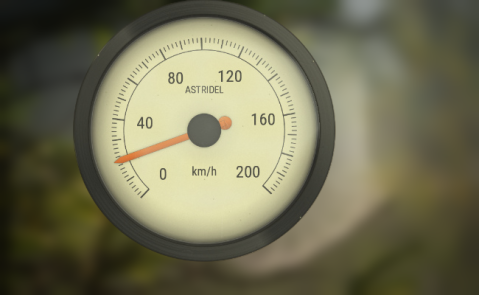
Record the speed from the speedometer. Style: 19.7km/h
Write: 20km/h
